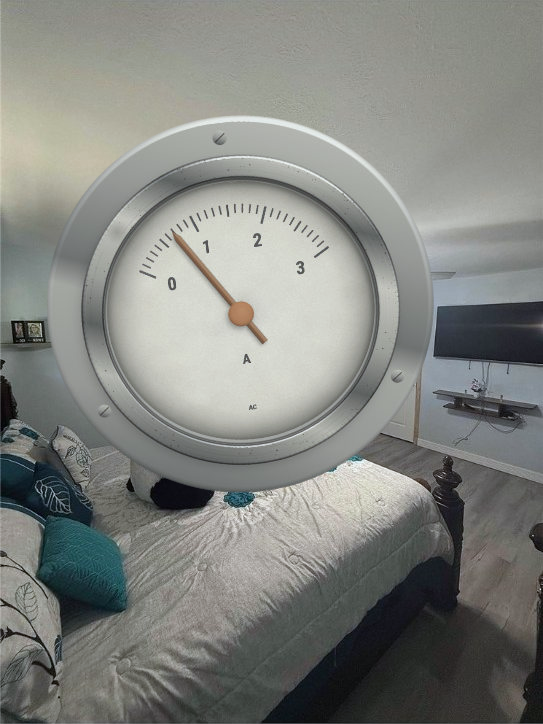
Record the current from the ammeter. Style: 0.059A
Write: 0.7A
